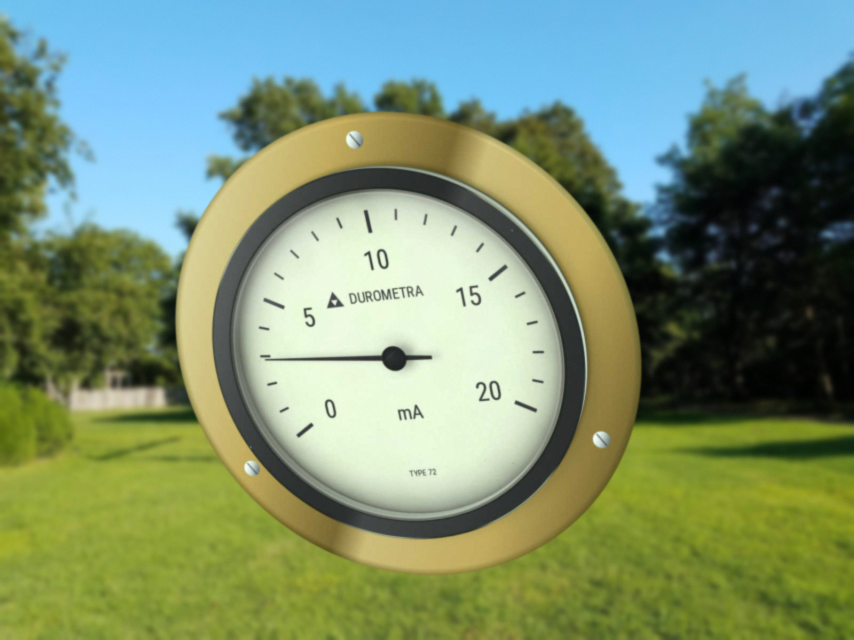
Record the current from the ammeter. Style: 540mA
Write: 3mA
